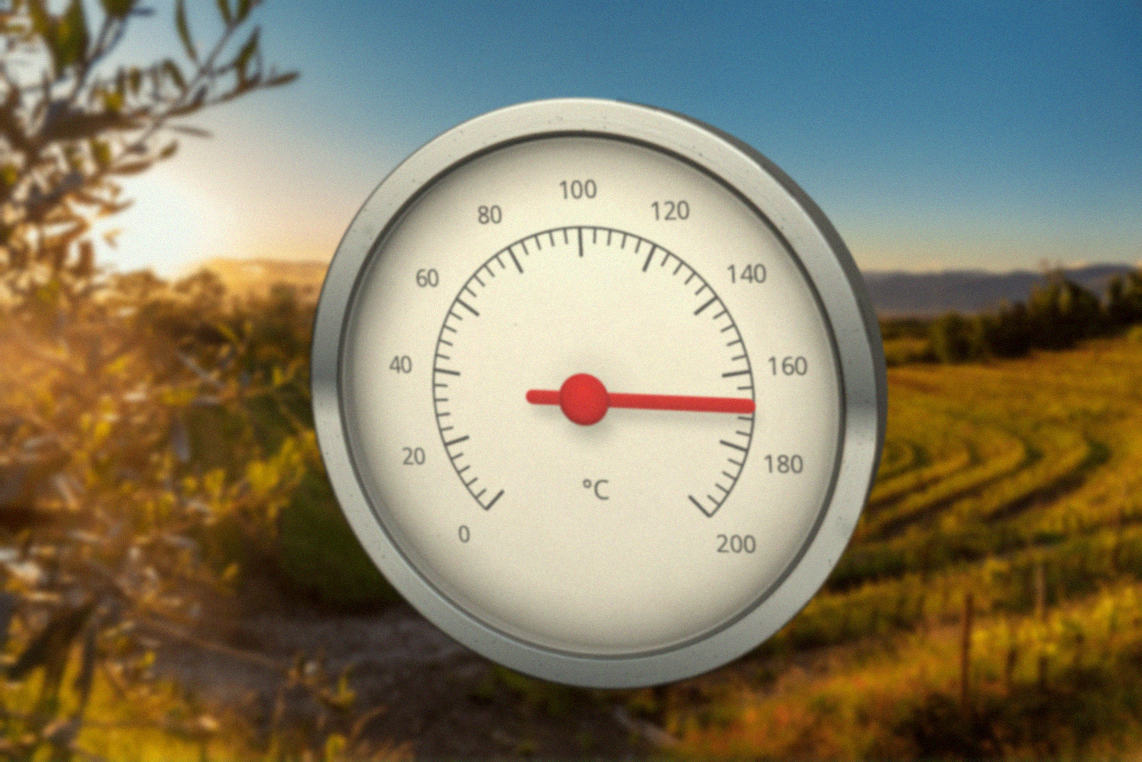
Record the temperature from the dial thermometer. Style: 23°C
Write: 168°C
